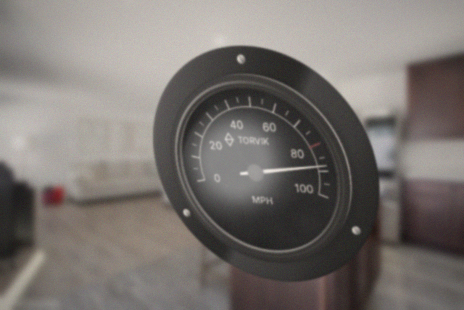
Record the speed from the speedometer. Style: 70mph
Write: 87.5mph
